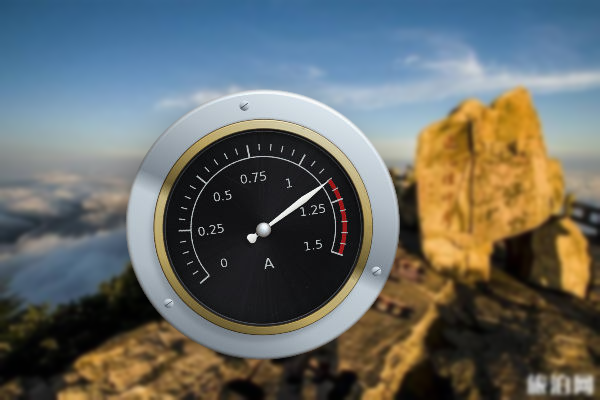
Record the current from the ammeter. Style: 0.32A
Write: 1.15A
